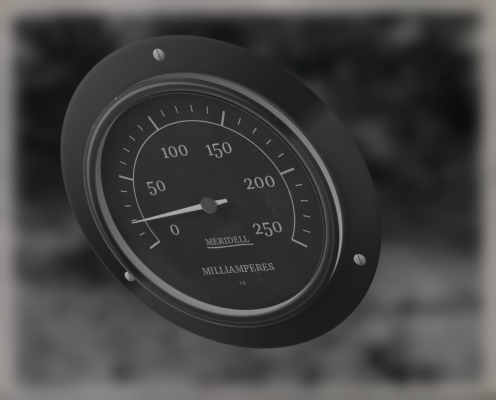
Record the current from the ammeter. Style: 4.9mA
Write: 20mA
